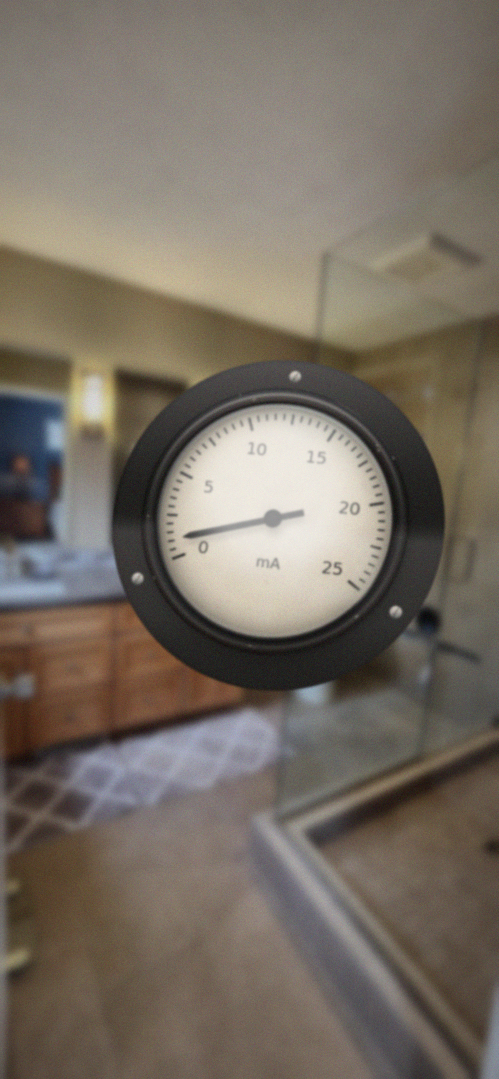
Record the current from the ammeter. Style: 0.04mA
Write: 1mA
